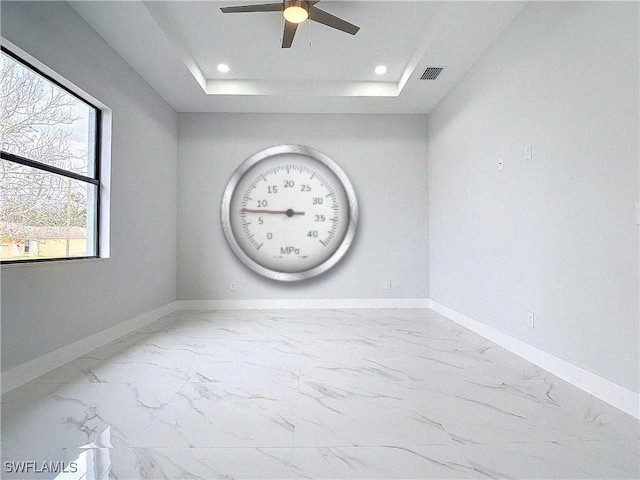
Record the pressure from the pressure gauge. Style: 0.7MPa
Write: 7.5MPa
